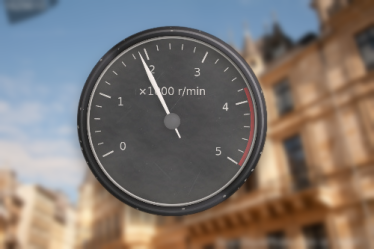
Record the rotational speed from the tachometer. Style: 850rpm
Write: 1900rpm
